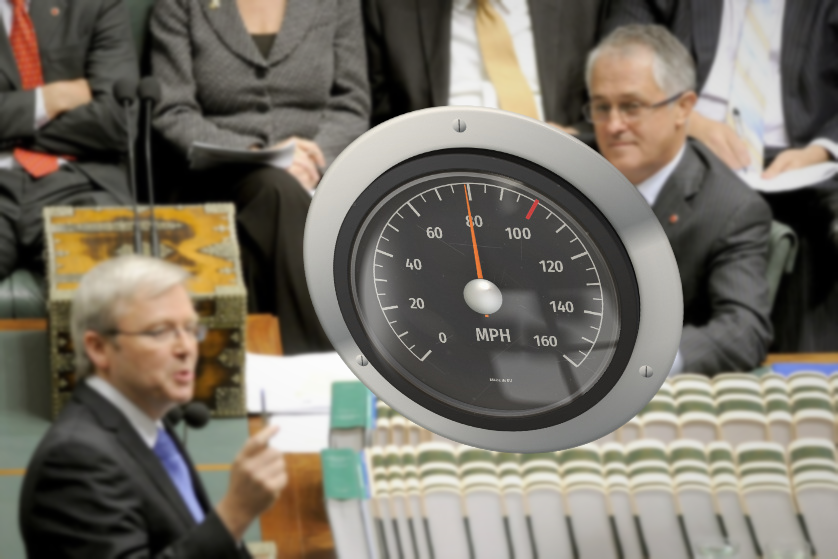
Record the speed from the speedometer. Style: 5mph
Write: 80mph
